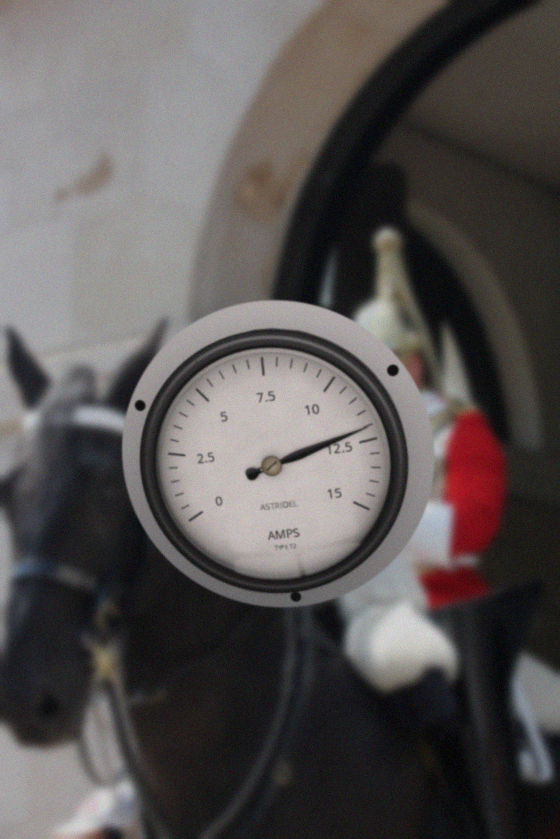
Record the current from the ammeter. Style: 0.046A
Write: 12A
